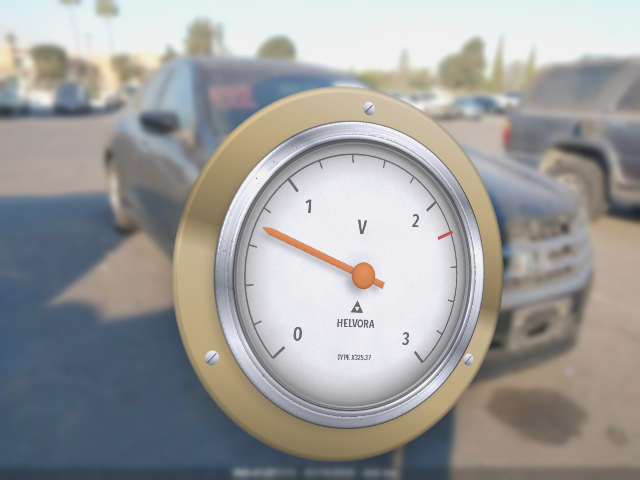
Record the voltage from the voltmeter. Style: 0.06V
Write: 0.7V
